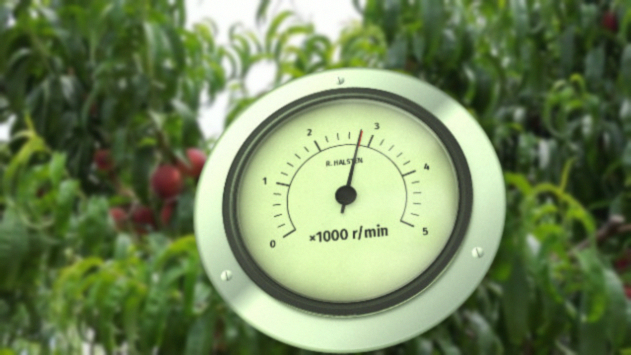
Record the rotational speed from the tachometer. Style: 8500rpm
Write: 2800rpm
